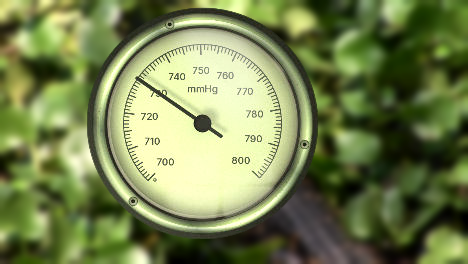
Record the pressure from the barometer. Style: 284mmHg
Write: 730mmHg
